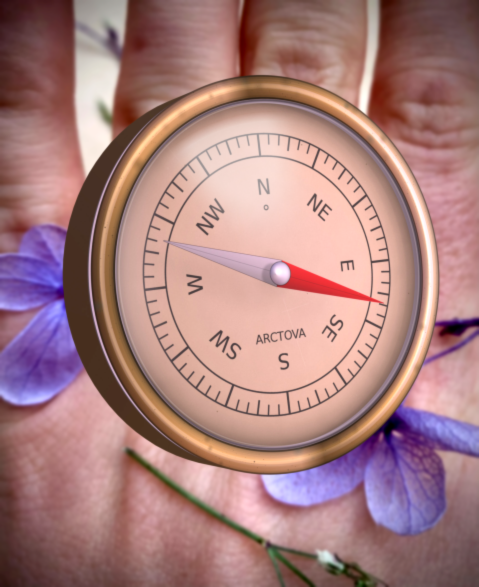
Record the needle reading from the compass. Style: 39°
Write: 110°
